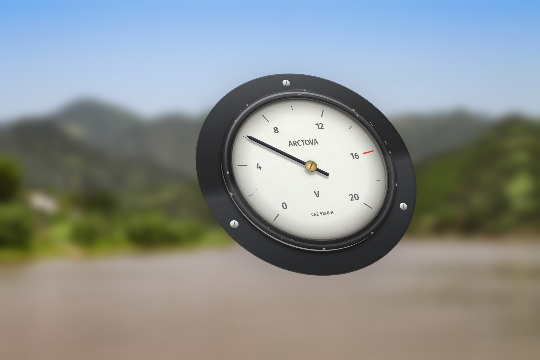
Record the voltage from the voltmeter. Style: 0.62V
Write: 6V
